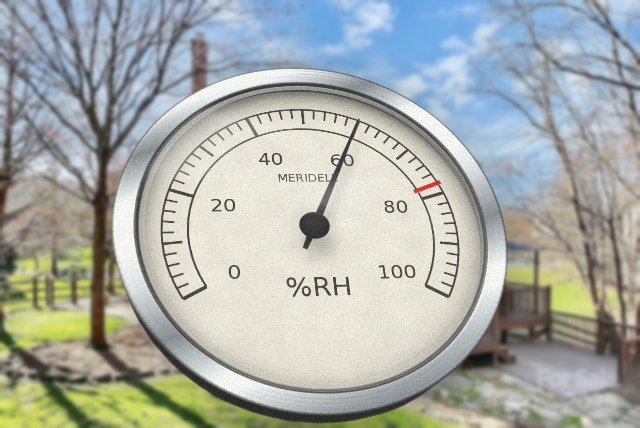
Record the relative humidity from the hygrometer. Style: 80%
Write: 60%
